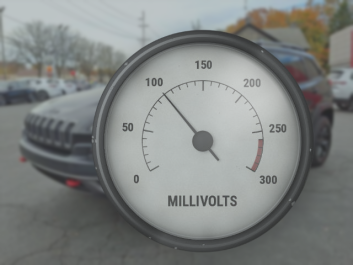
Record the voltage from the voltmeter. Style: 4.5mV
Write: 100mV
